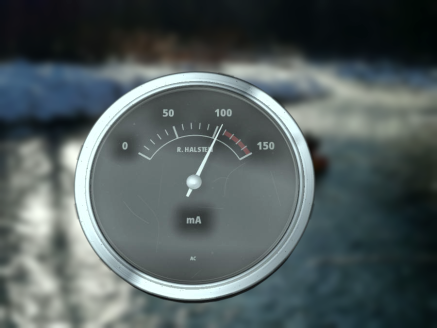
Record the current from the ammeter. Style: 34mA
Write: 105mA
